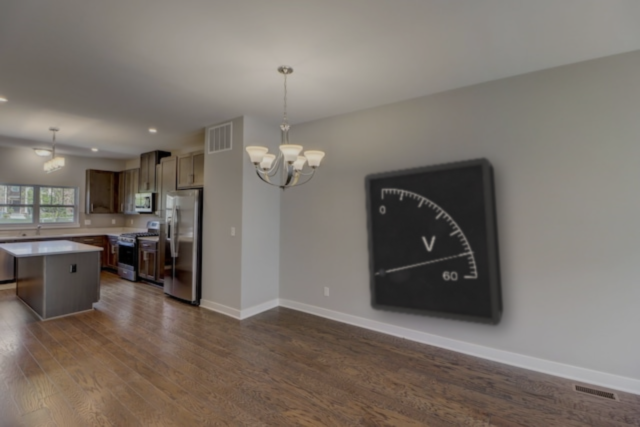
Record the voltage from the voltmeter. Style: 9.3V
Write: 50V
